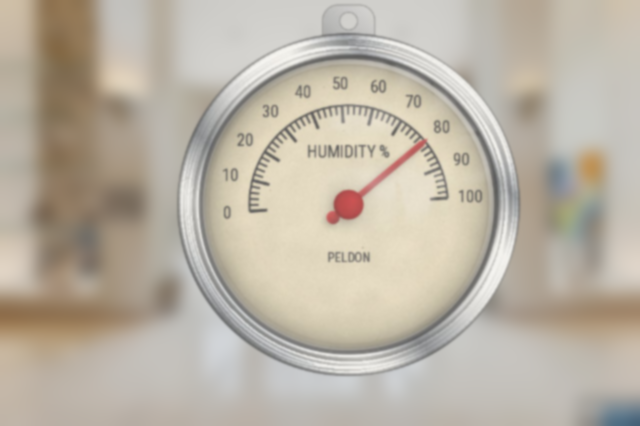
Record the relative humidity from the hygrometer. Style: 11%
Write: 80%
